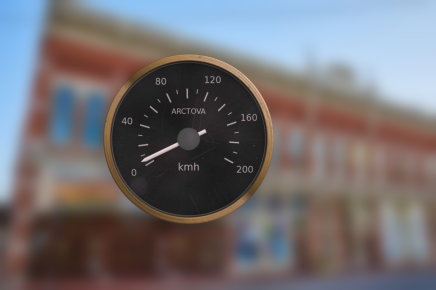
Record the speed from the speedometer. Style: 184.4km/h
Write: 5km/h
